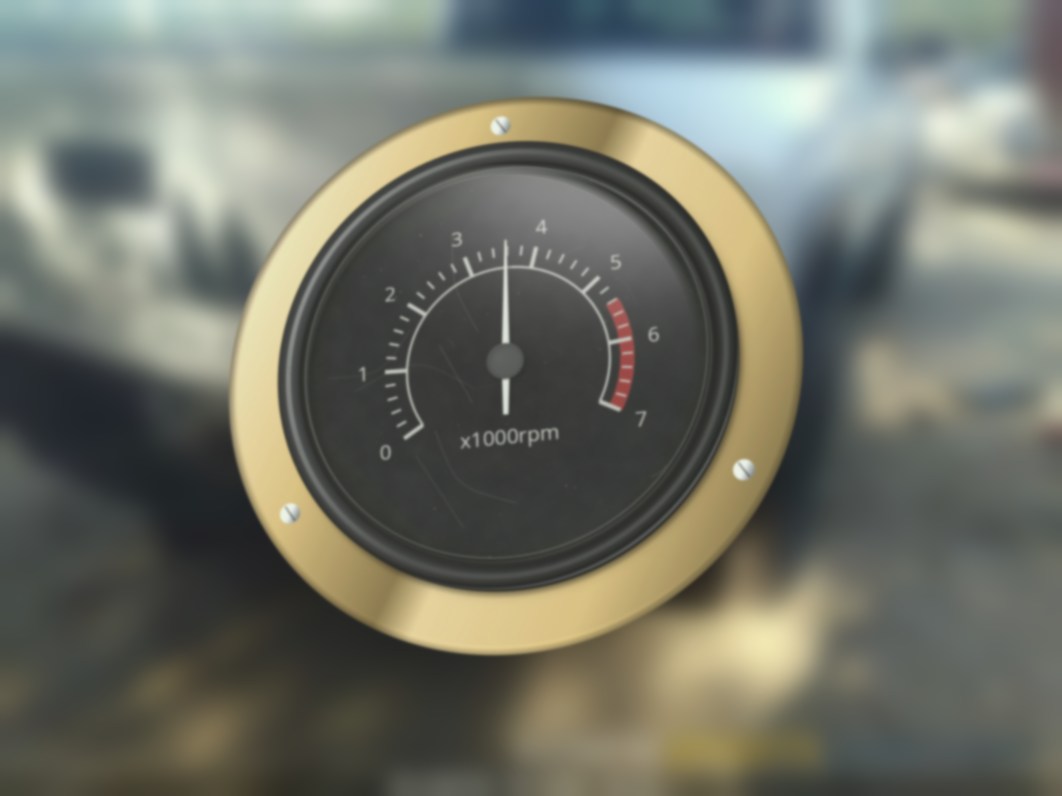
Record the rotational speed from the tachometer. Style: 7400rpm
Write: 3600rpm
